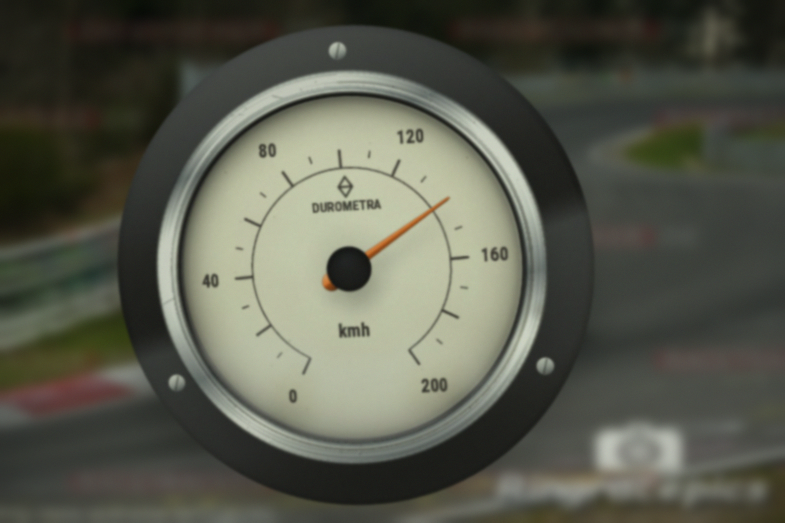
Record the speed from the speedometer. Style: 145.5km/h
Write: 140km/h
